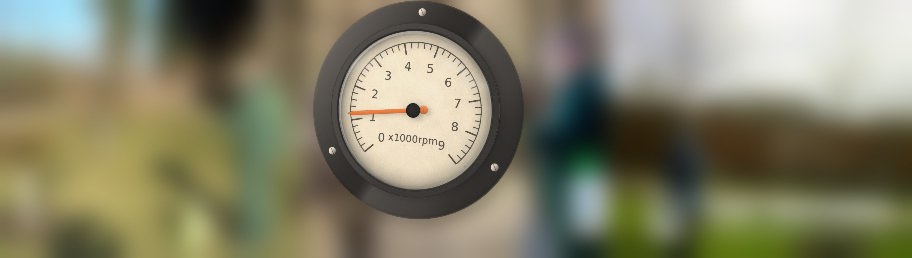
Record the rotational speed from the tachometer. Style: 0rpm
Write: 1200rpm
